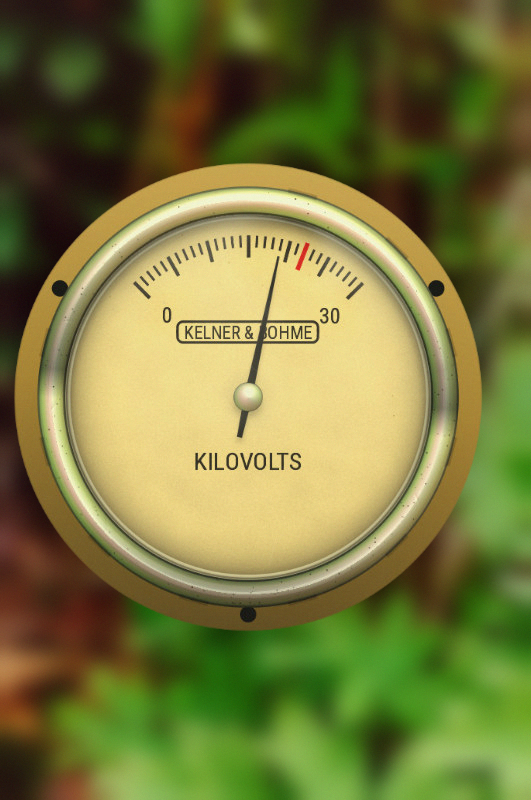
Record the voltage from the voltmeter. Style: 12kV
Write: 19kV
